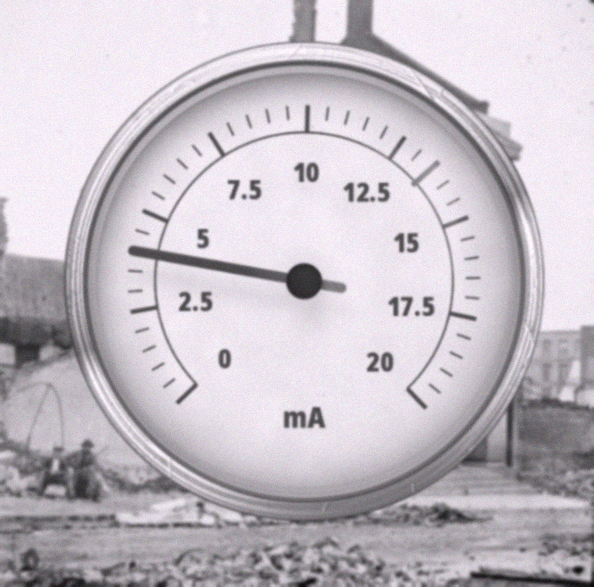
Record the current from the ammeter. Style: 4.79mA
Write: 4mA
